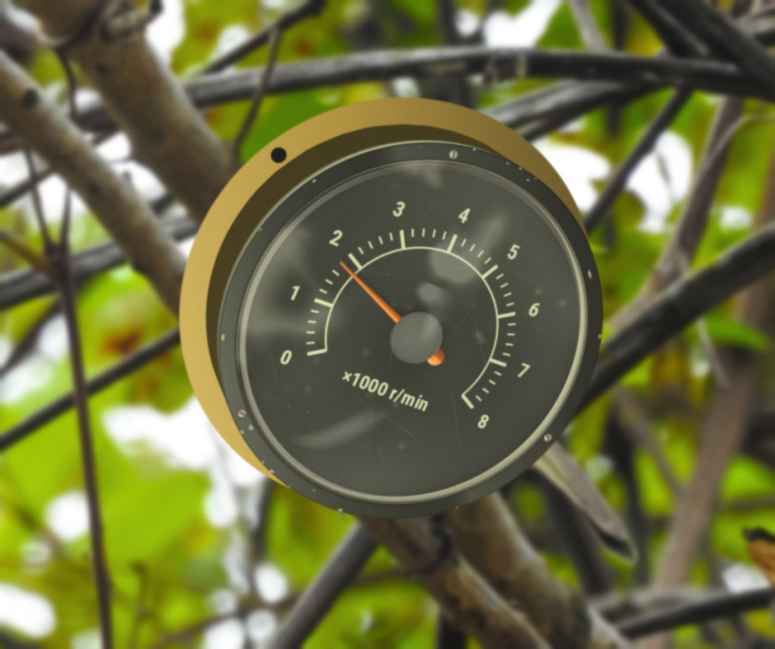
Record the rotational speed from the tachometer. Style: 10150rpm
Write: 1800rpm
